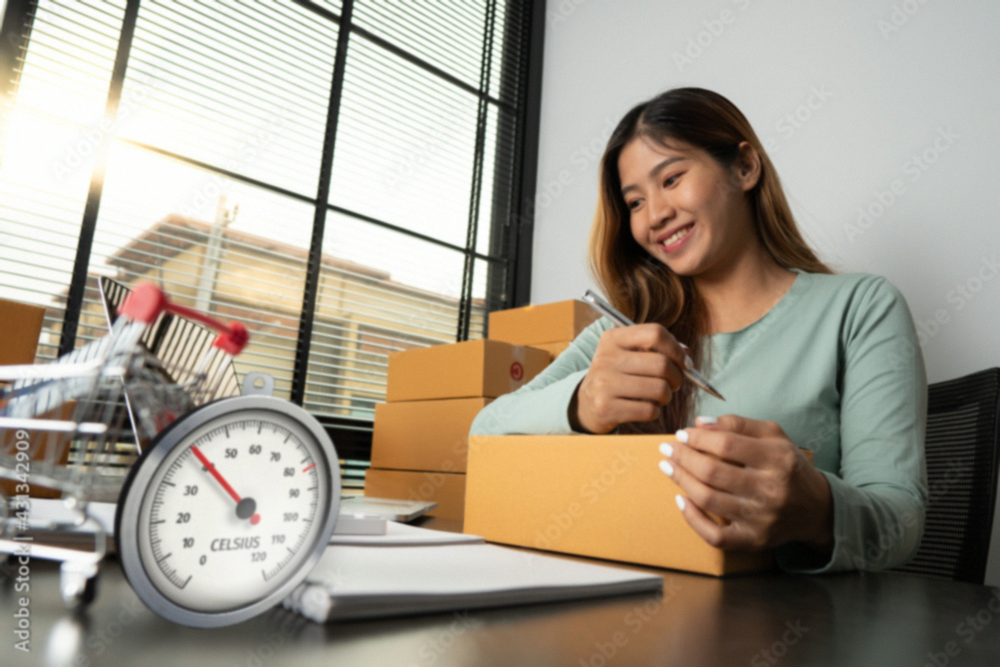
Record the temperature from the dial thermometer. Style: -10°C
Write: 40°C
